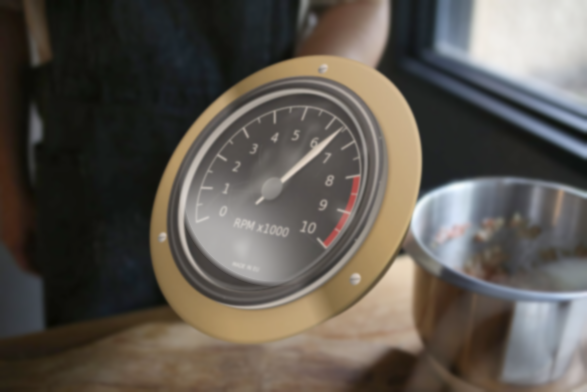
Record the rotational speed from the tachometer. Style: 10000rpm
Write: 6500rpm
